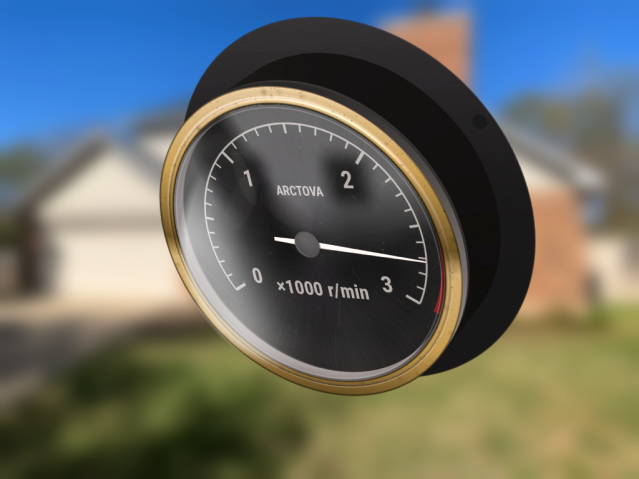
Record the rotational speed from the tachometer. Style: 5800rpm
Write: 2700rpm
